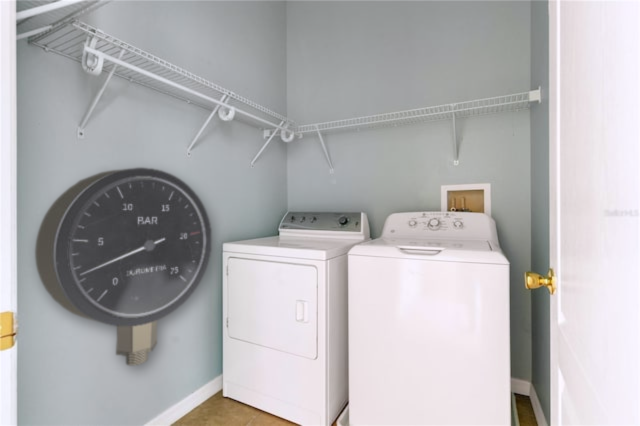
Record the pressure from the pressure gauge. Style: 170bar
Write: 2.5bar
